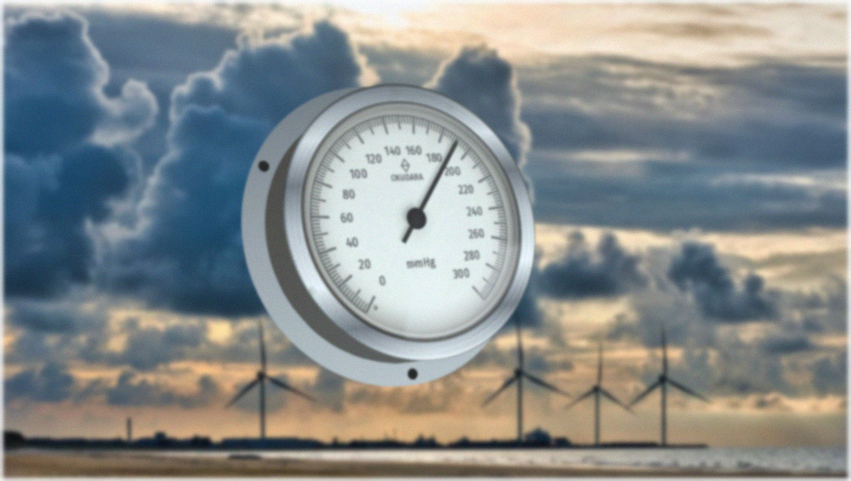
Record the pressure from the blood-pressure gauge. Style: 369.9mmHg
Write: 190mmHg
